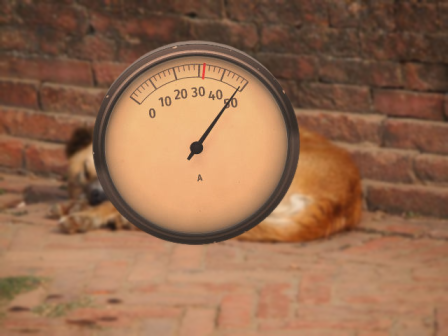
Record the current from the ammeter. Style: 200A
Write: 48A
